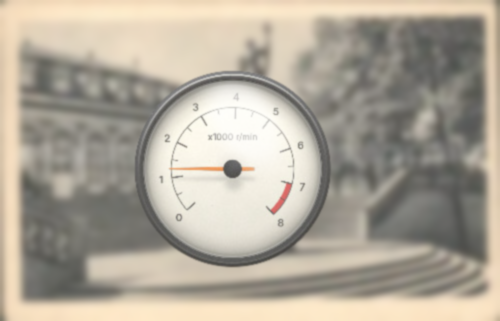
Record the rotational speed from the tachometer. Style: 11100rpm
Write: 1250rpm
